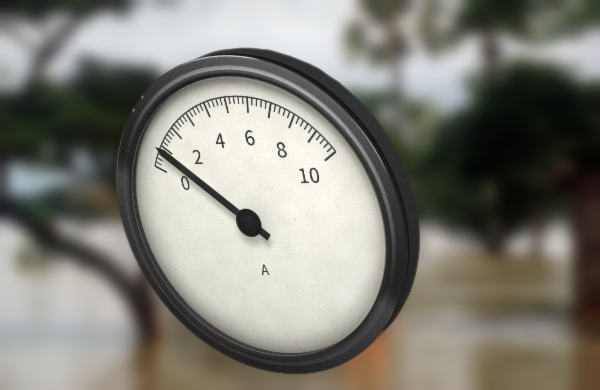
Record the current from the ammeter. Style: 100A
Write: 1A
